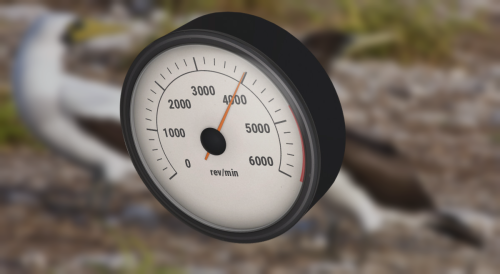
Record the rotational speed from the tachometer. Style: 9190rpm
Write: 4000rpm
